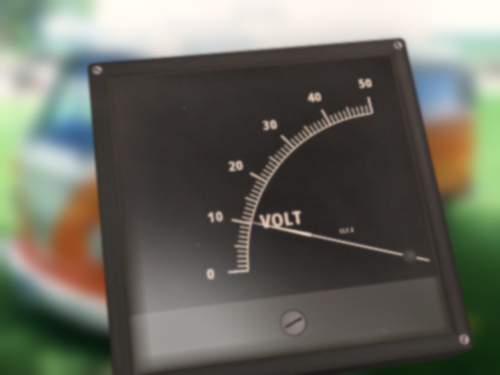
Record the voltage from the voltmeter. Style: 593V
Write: 10V
